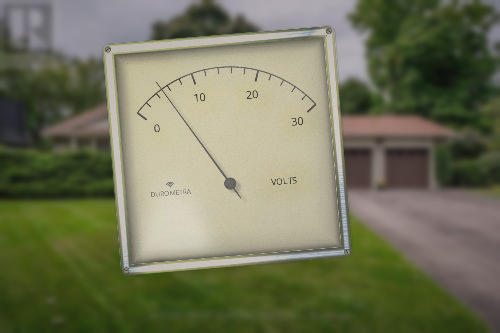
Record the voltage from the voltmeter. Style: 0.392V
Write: 5V
